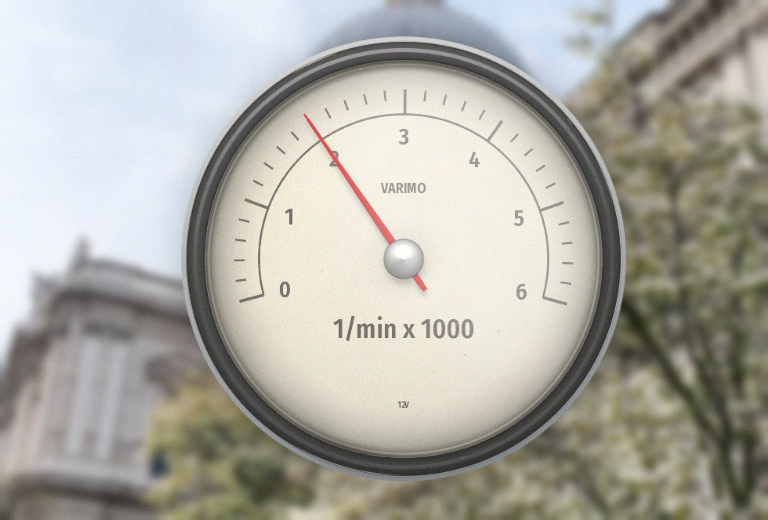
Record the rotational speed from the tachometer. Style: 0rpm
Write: 2000rpm
